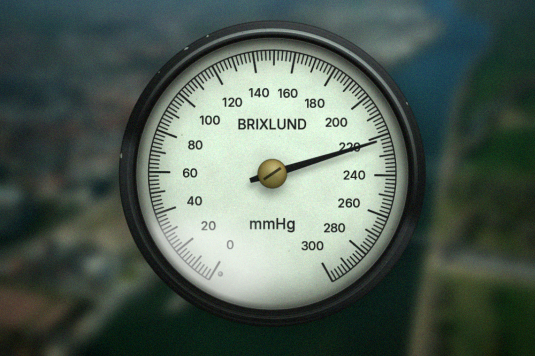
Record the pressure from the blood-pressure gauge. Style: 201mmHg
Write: 222mmHg
